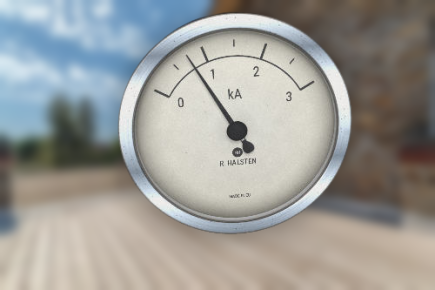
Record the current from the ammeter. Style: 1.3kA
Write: 0.75kA
